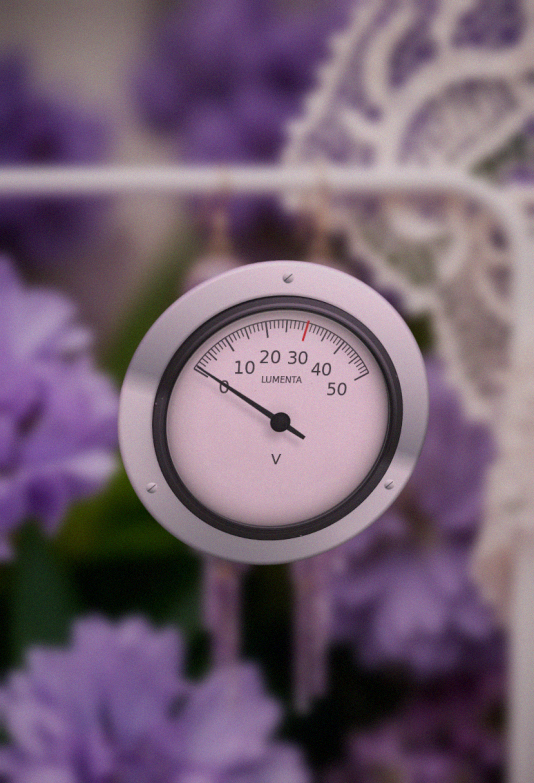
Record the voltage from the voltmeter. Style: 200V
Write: 1V
